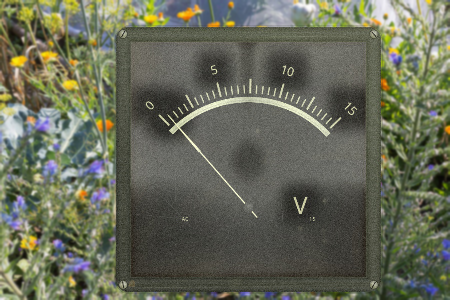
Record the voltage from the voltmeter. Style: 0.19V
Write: 0.5V
